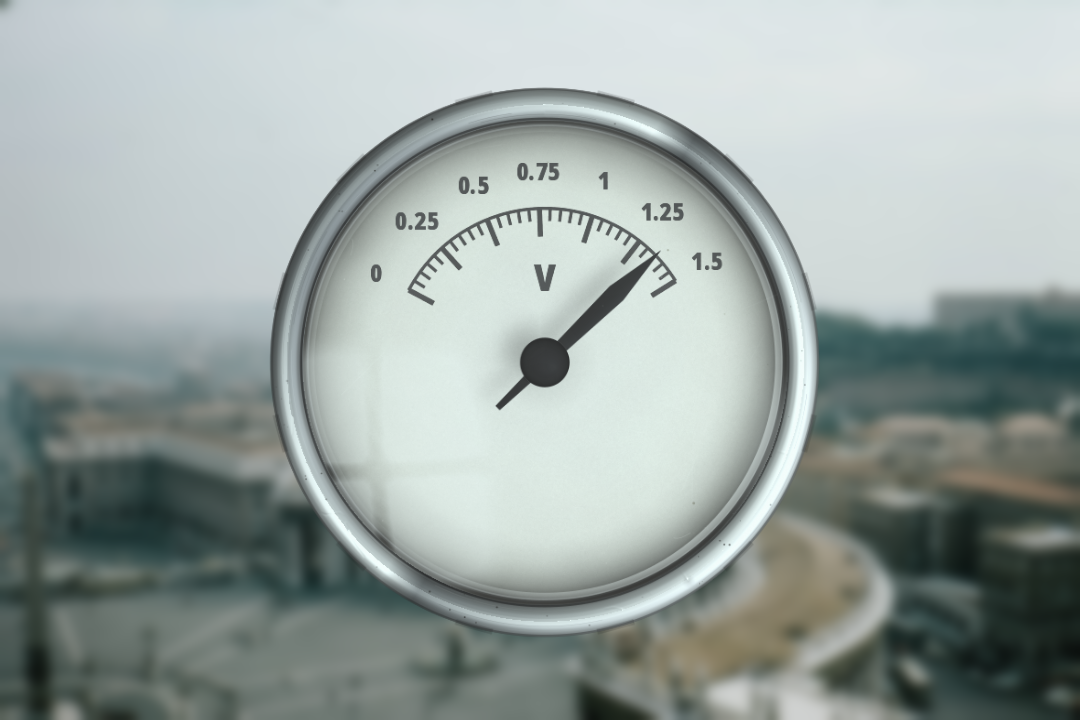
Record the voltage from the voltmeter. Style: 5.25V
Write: 1.35V
